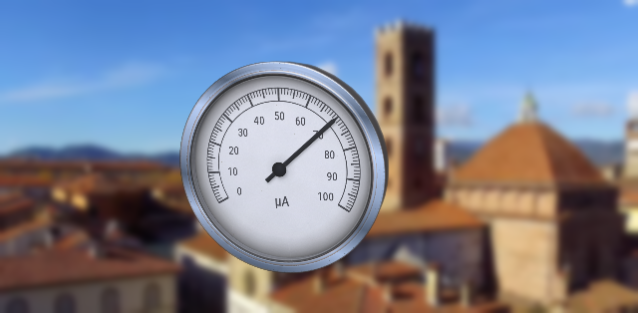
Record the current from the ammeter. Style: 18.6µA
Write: 70µA
